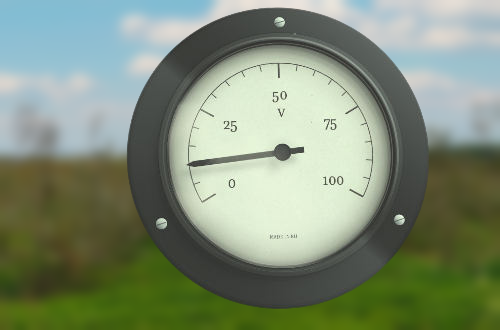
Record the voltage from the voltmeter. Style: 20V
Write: 10V
